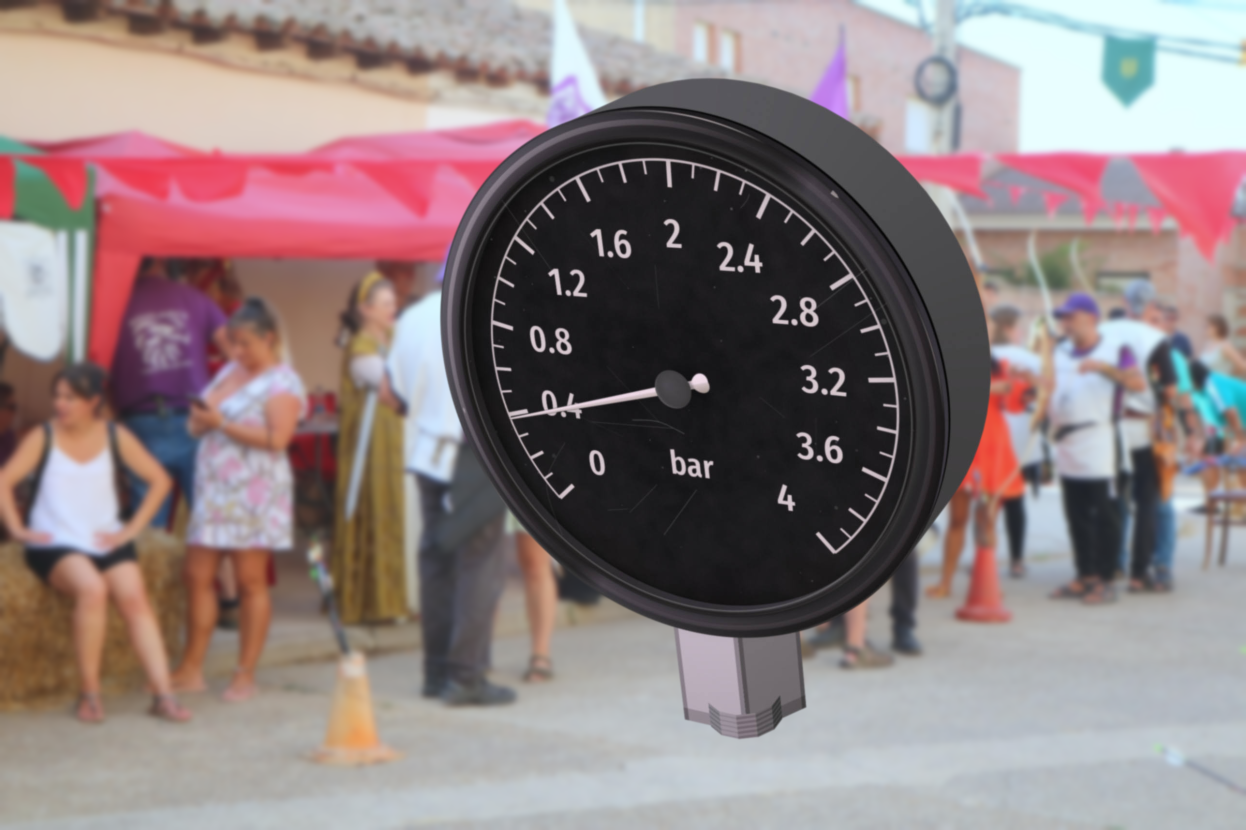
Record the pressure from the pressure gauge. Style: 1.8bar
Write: 0.4bar
